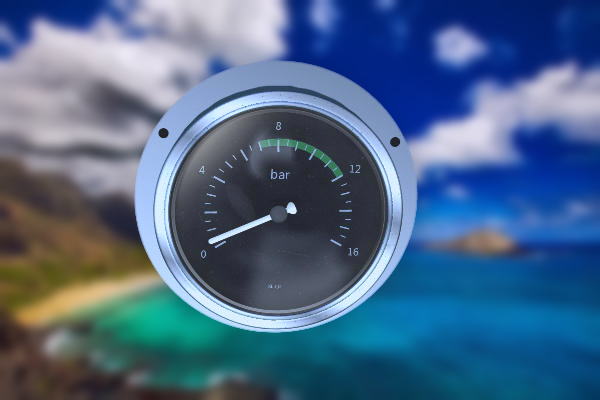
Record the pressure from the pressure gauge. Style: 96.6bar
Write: 0.5bar
